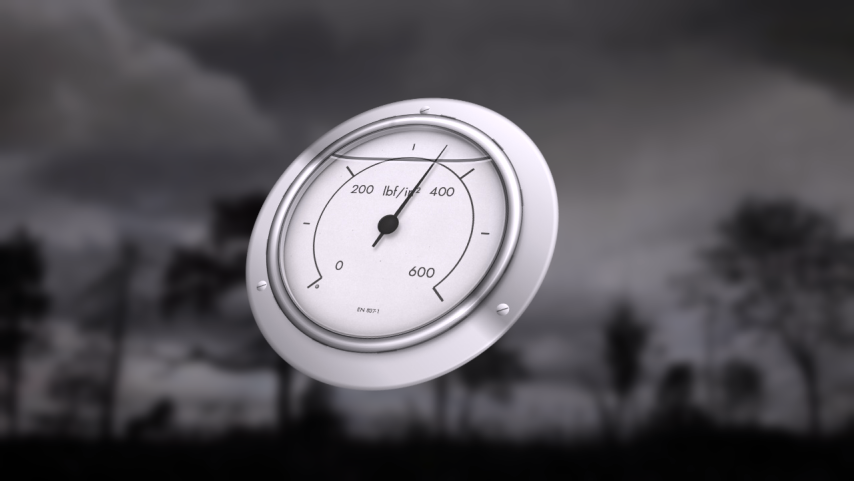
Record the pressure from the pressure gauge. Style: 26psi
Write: 350psi
